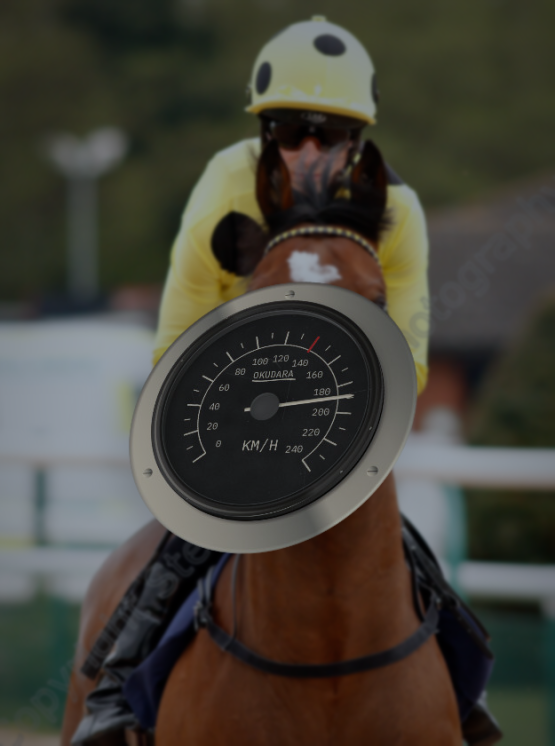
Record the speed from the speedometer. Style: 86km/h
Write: 190km/h
